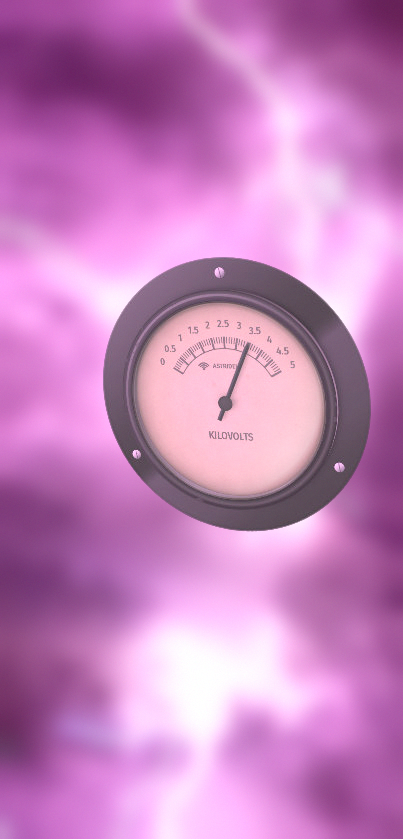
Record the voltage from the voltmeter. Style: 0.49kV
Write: 3.5kV
